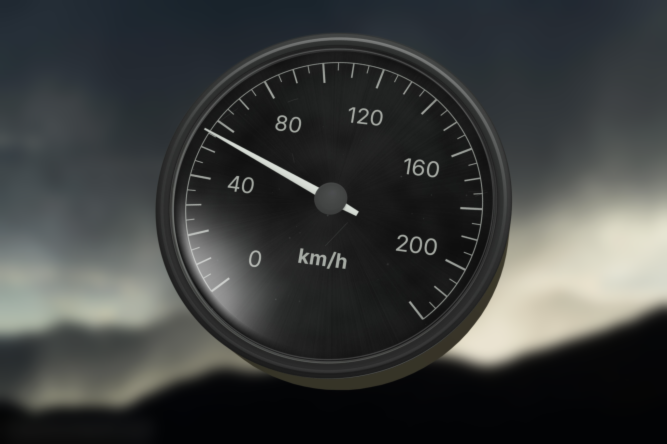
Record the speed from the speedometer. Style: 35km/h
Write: 55km/h
